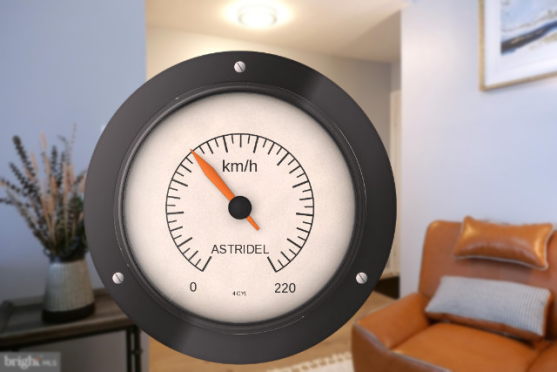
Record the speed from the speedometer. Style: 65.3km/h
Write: 80km/h
